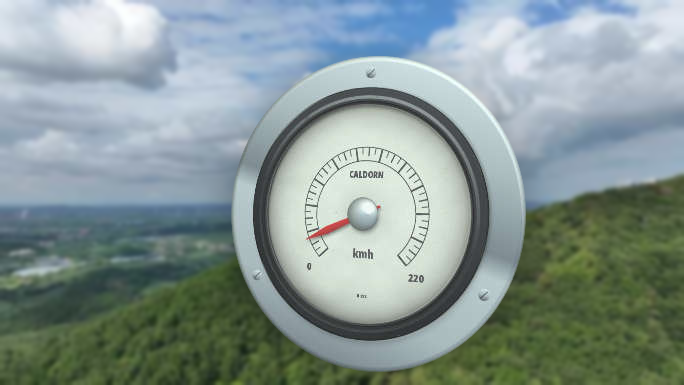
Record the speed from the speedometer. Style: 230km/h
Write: 15km/h
